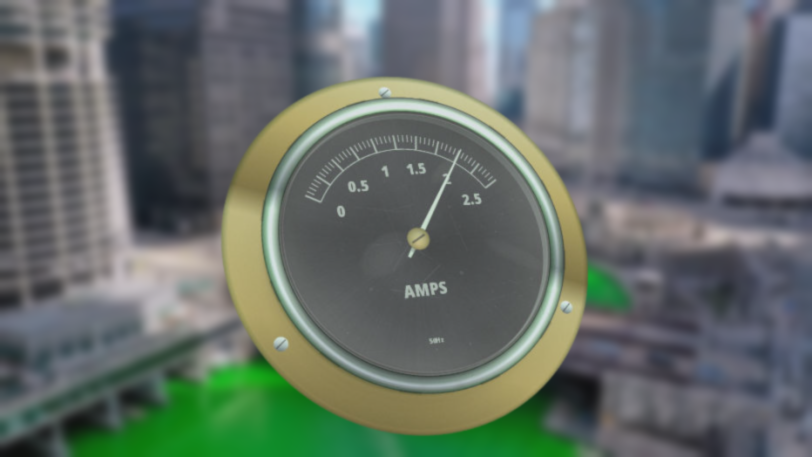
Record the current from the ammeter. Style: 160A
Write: 2A
